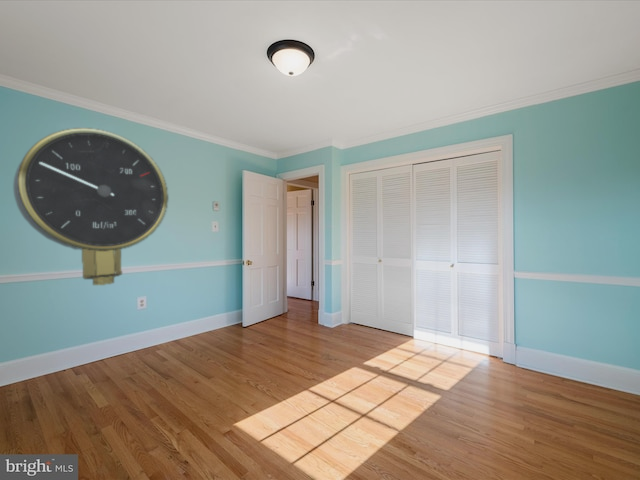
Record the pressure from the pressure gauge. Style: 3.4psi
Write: 80psi
